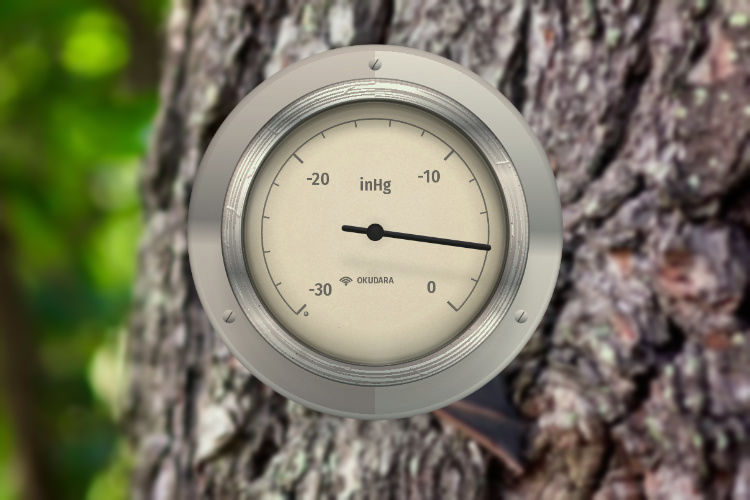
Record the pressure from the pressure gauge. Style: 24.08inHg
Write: -4inHg
